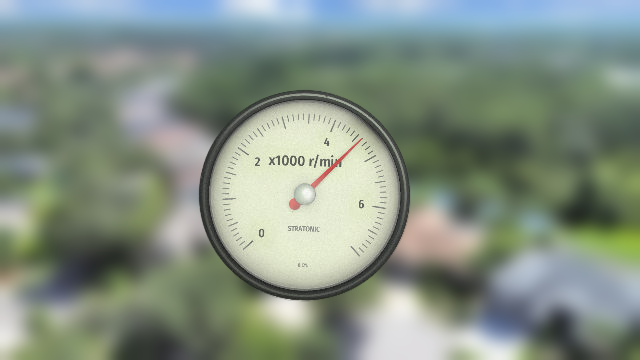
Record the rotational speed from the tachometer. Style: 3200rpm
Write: 4600rpm
